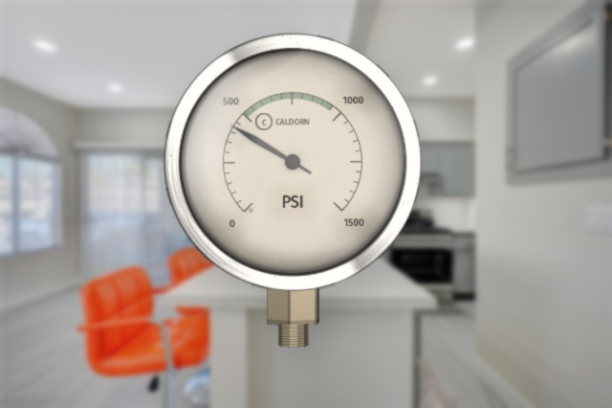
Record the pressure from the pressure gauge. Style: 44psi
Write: 425psi
